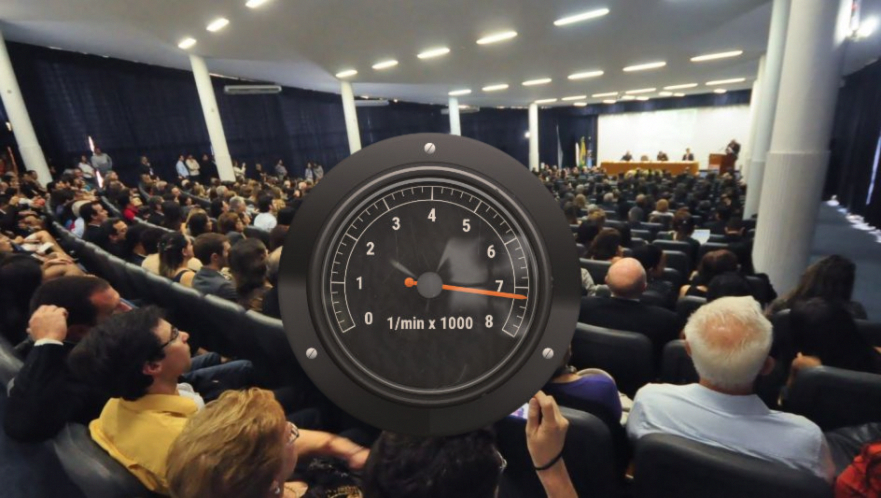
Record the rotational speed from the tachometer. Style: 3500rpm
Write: 7200rpm
